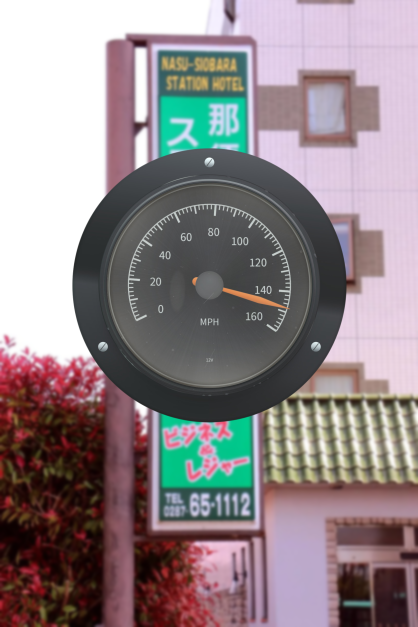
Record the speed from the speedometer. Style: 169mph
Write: 148mph
